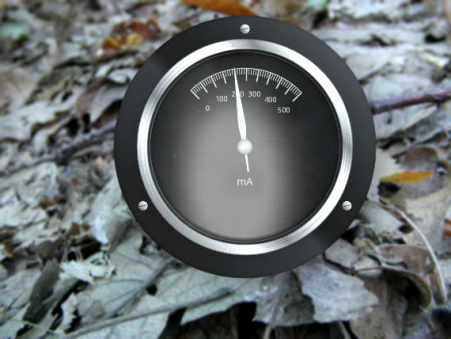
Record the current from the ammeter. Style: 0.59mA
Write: 200mA
